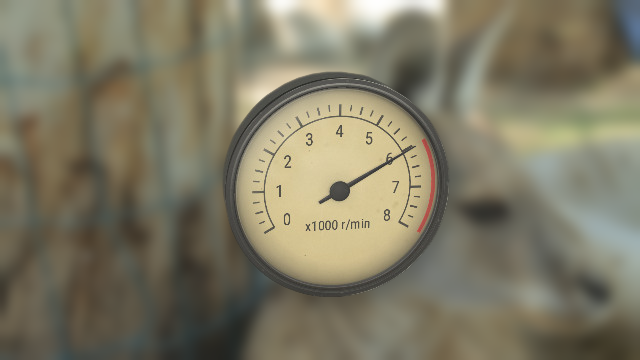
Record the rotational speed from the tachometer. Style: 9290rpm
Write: 6000rpm
